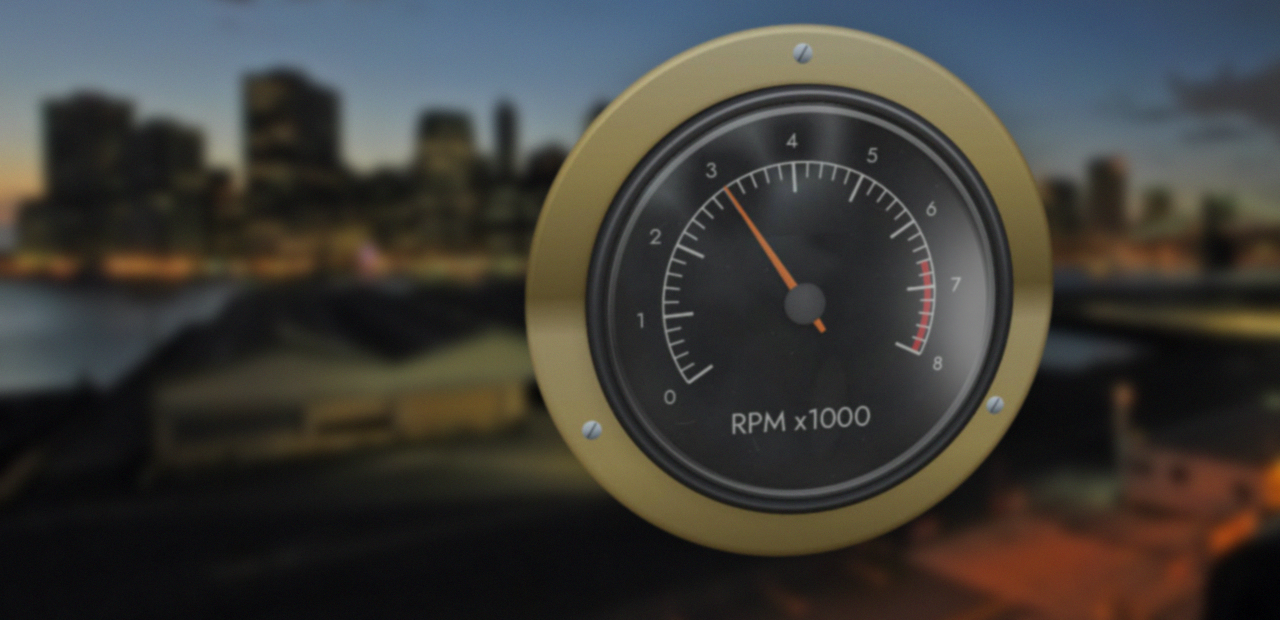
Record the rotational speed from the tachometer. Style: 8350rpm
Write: 3000rpm
